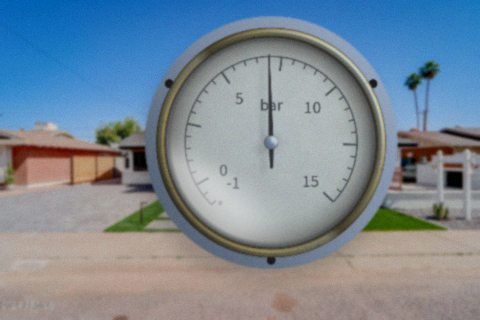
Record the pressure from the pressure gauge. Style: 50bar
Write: 7bar
